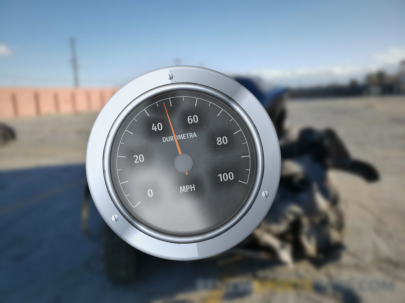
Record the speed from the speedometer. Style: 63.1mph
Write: 47.5mph
